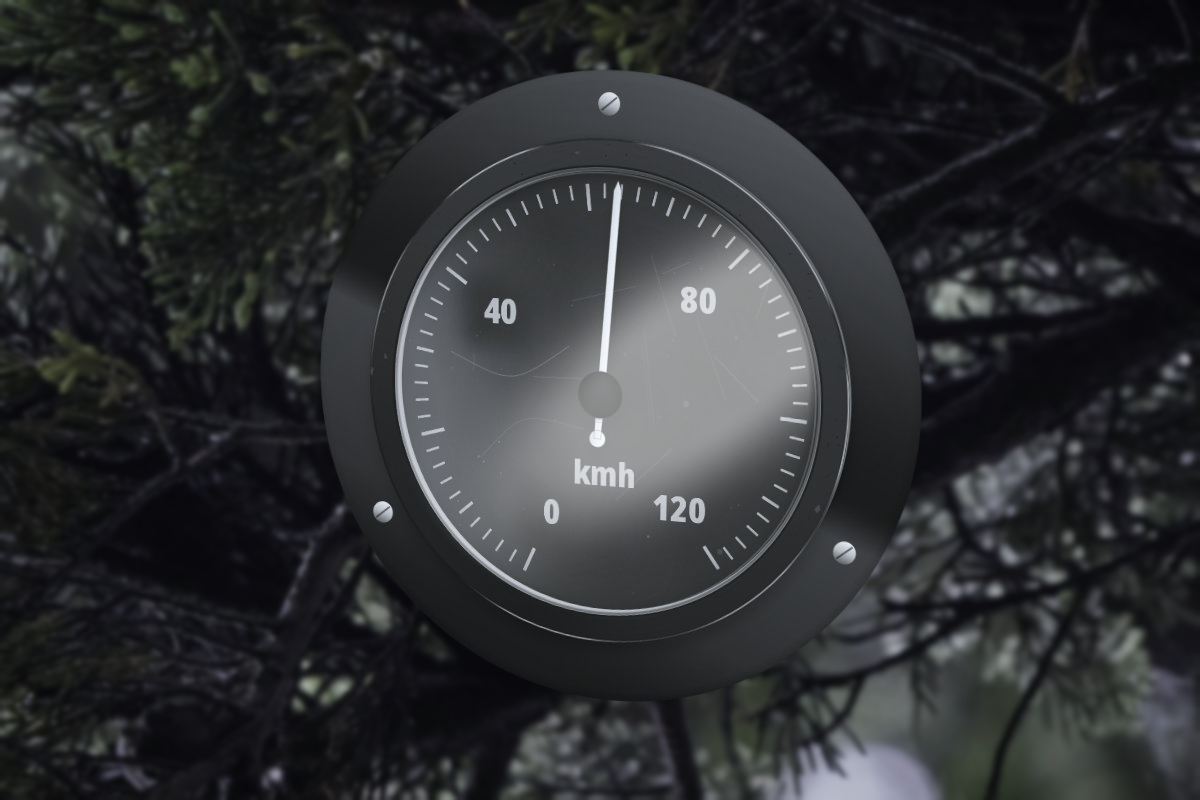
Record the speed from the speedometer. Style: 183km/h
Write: 64km/h
